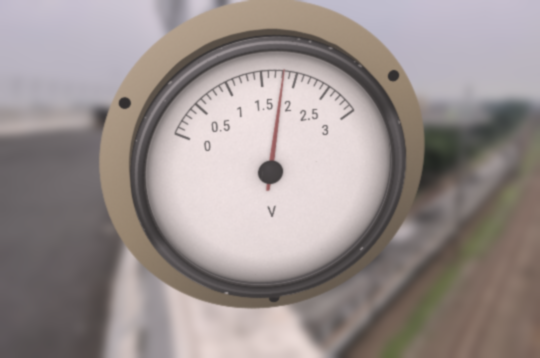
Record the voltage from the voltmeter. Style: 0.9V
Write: 1.8V
